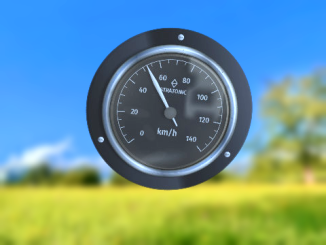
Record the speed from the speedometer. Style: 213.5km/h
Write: 52.5km/h
